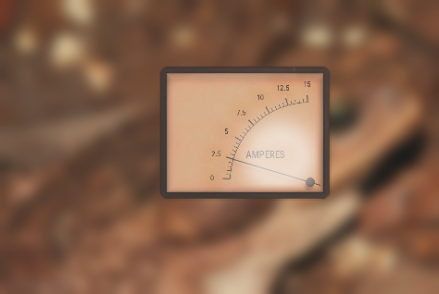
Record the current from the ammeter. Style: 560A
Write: 2.5A
